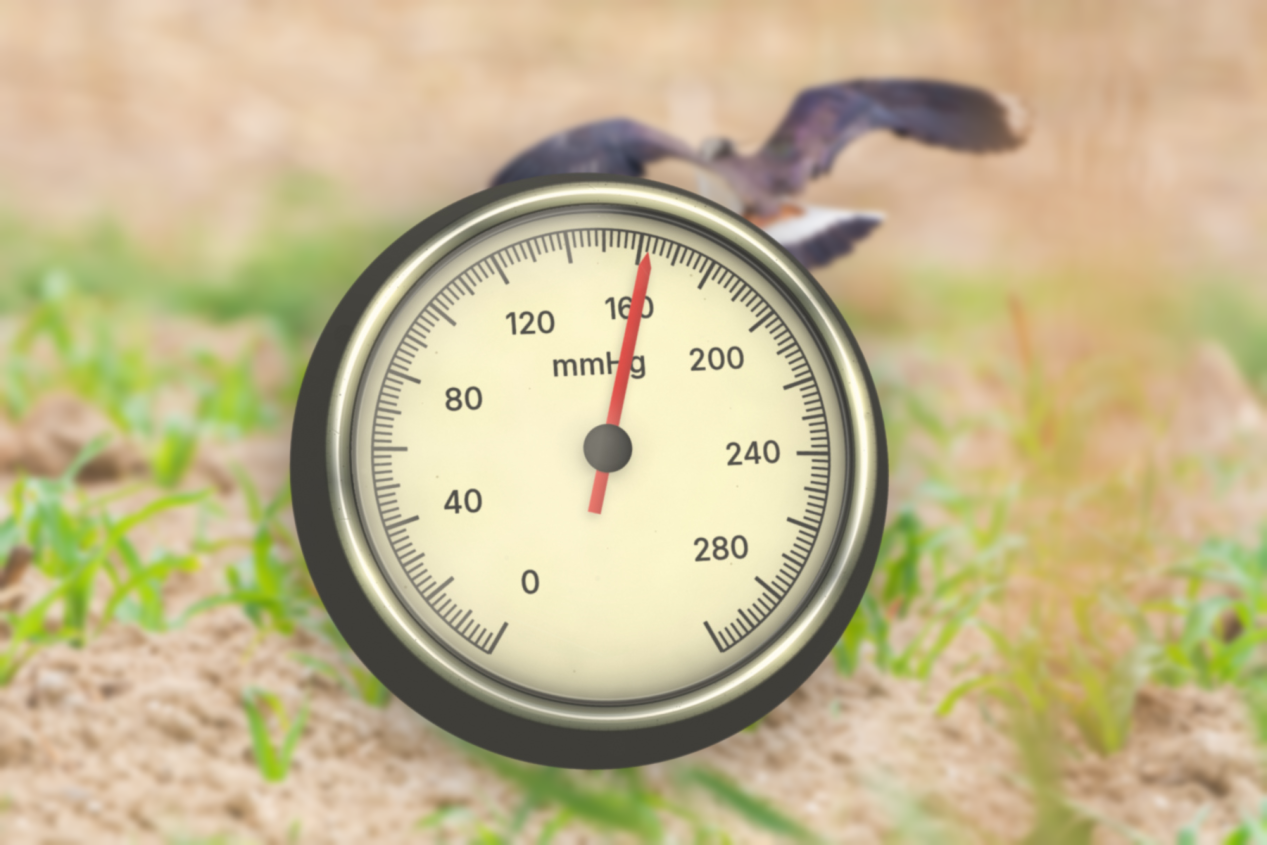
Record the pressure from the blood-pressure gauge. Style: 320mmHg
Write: 162mmHg
